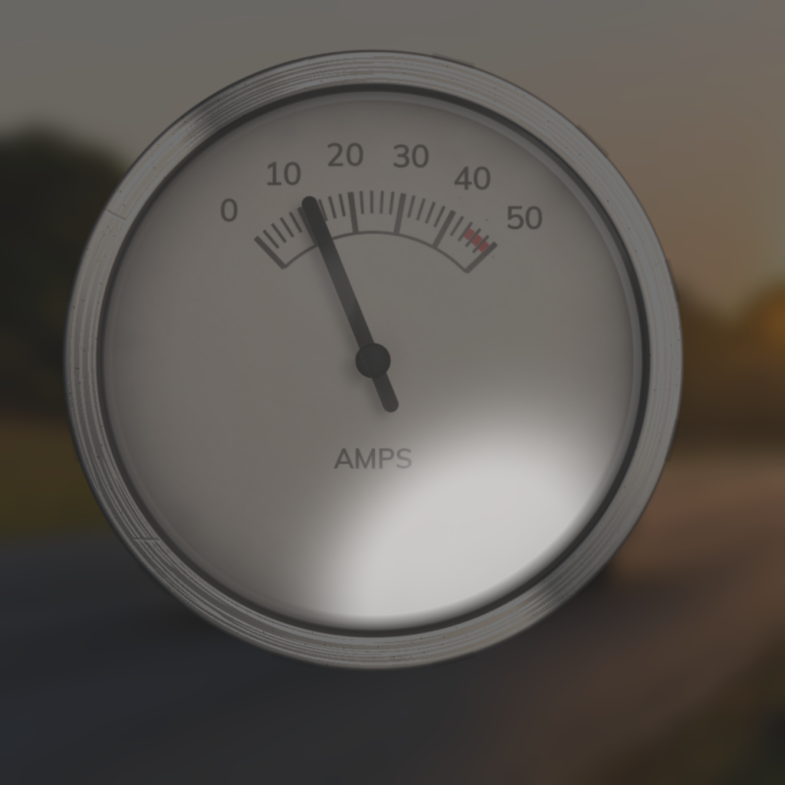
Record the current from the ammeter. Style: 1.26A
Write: 12A
